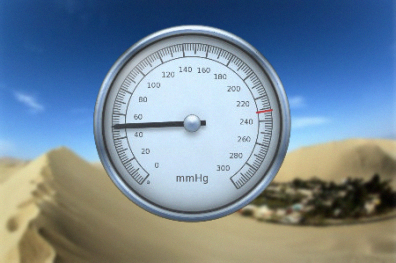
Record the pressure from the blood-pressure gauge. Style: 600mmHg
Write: 50mmHg
